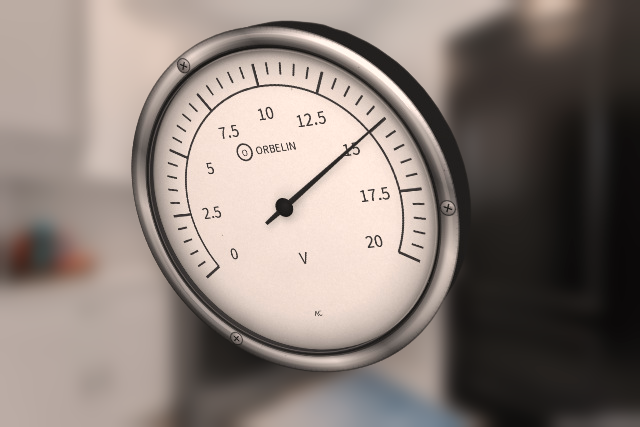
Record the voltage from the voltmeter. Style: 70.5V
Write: 15V
